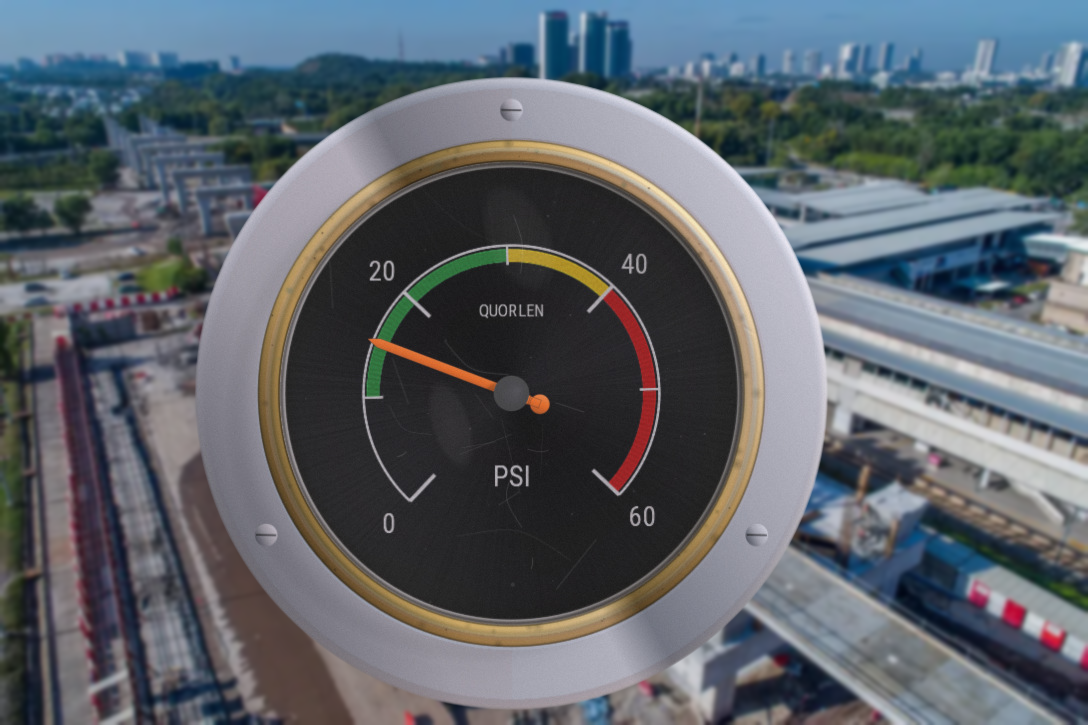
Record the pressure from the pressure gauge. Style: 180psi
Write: 15psi
